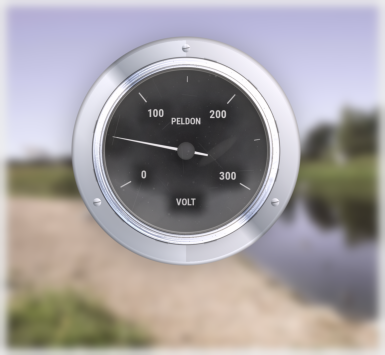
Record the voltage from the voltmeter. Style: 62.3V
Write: 50V
